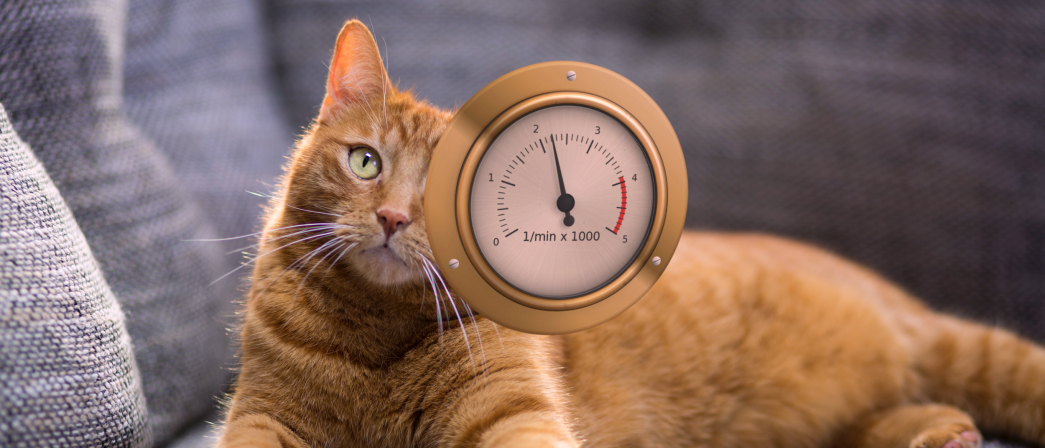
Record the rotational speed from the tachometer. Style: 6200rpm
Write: 2200rpm
